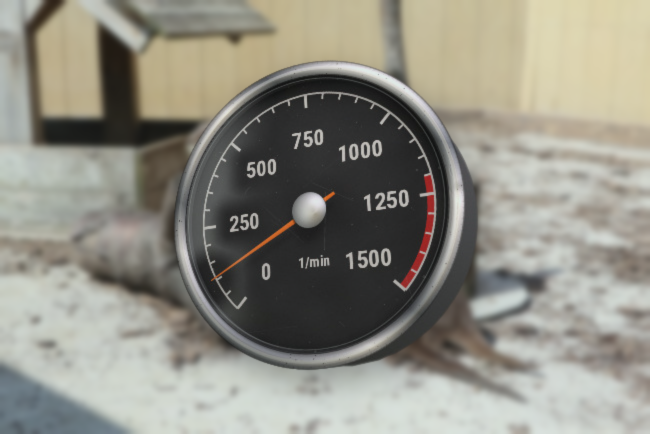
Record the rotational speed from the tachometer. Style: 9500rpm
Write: 100rpm
